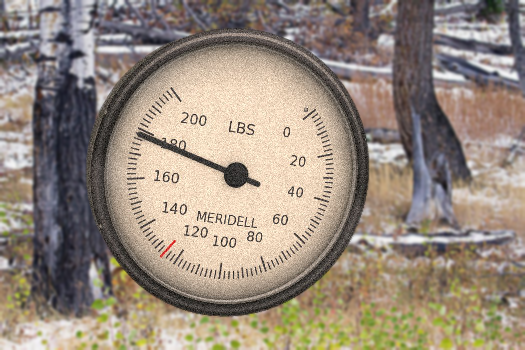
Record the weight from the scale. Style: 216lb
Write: 178lb
